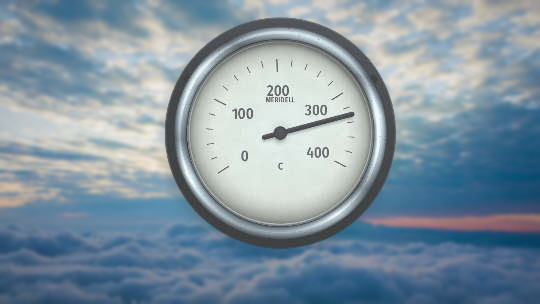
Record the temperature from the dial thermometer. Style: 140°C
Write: 330°C
